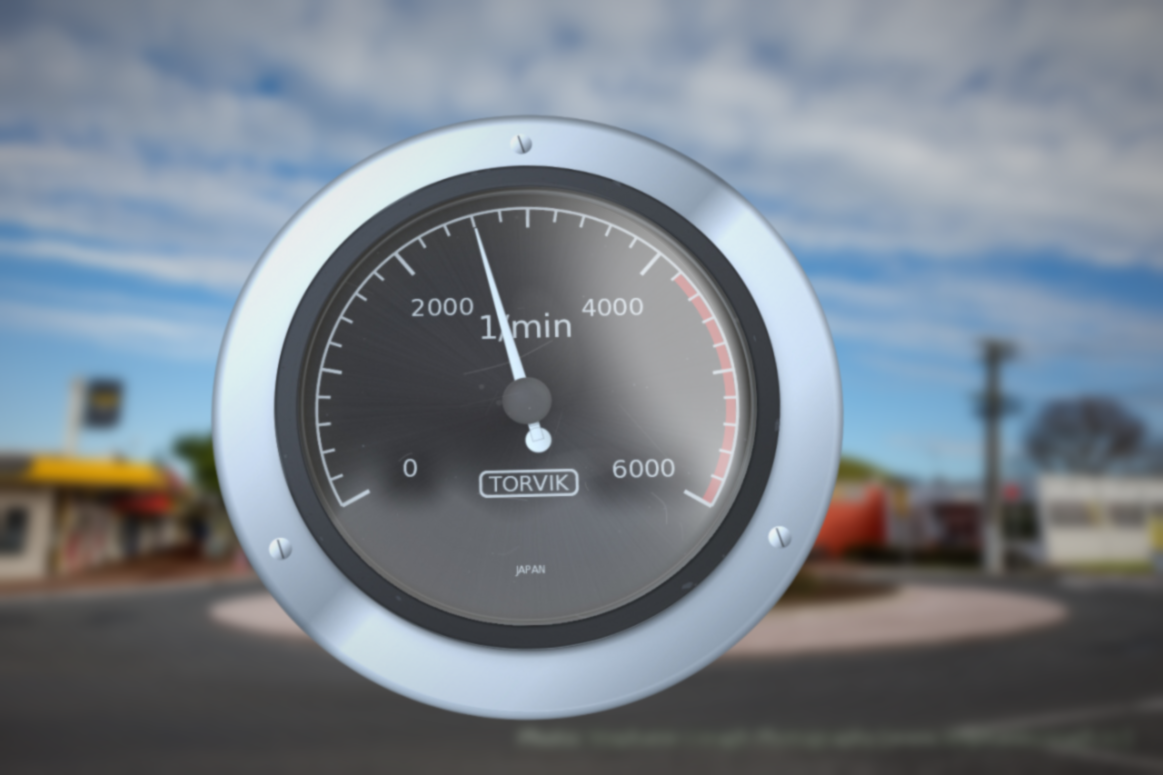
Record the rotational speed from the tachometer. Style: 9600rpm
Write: 2600rpm
